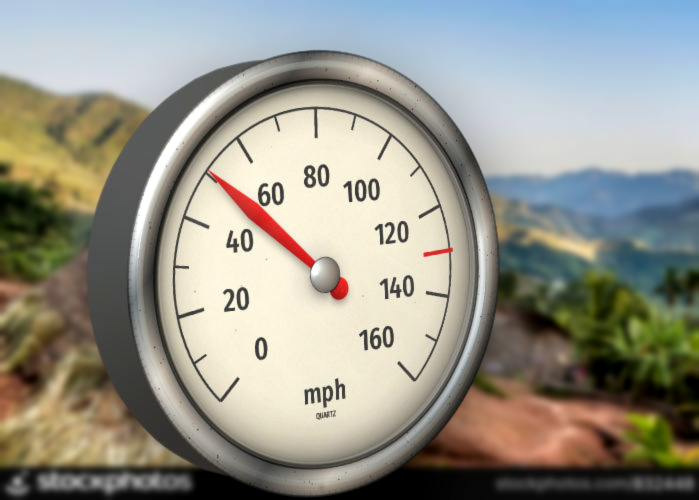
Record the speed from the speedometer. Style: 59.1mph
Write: 50mph
